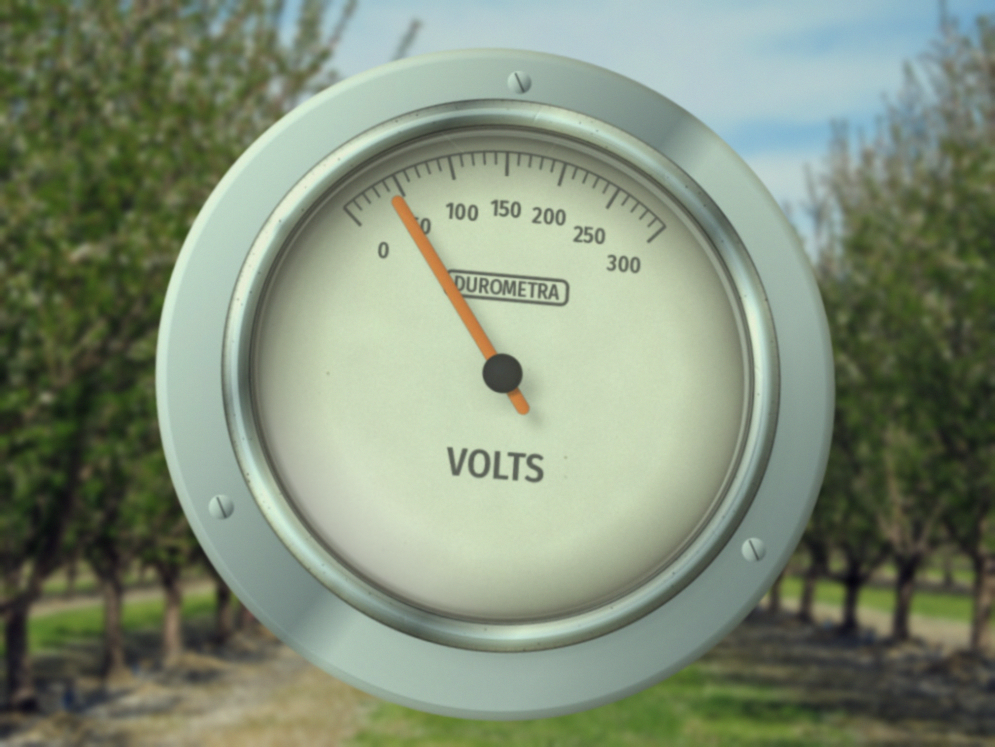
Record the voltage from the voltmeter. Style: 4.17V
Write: 40V
